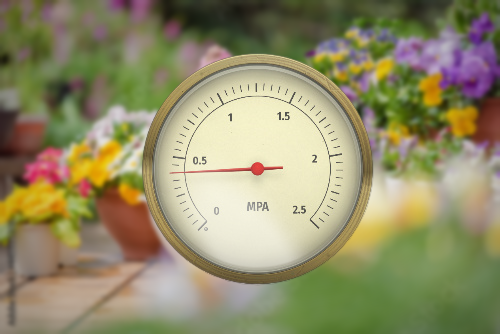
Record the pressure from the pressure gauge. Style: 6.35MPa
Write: 0.4MPa
